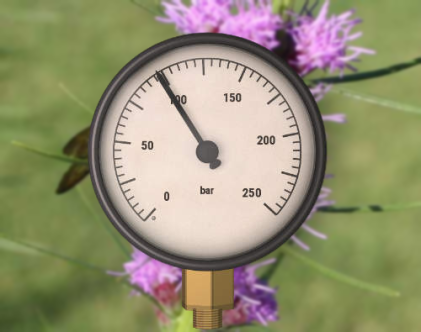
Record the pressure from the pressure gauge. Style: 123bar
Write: 97.5bar
